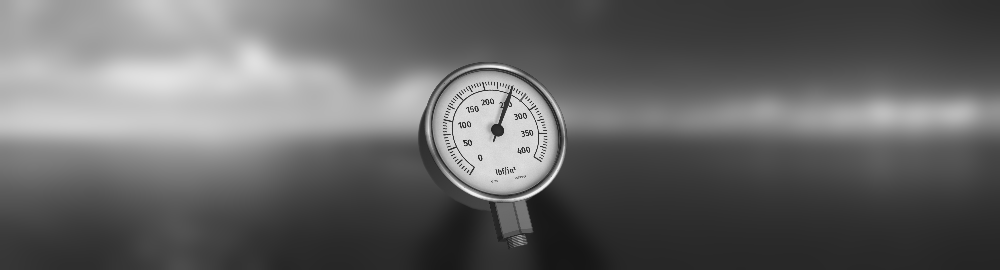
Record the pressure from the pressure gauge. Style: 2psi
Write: 250psi
